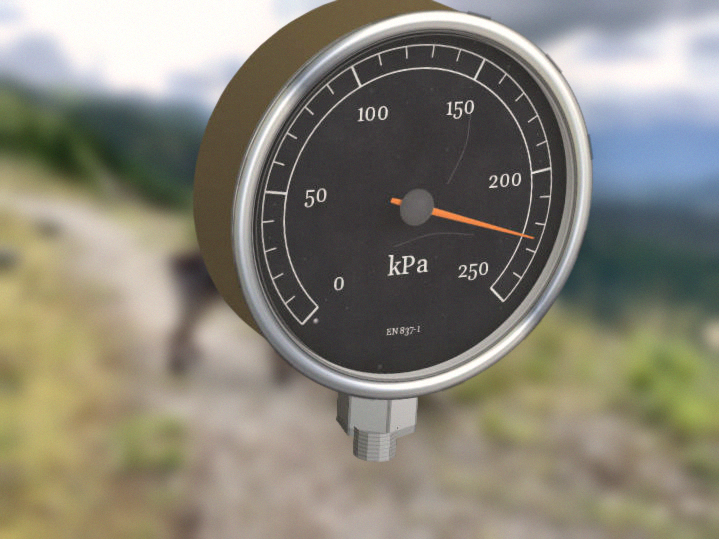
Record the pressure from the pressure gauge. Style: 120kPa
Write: 225kPa
